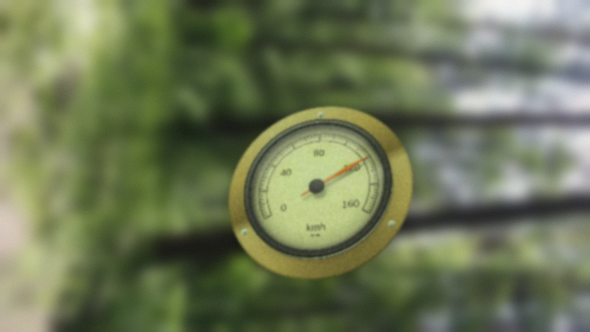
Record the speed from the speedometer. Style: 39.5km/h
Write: 120km/h
